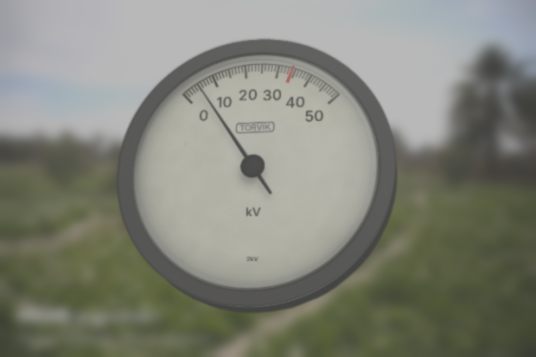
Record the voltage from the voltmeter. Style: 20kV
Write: 5kV
